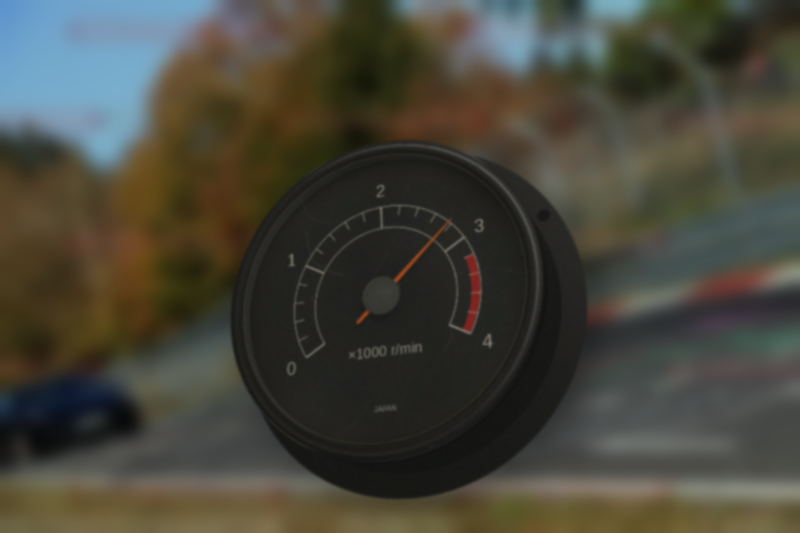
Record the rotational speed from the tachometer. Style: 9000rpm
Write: 2800rpm
